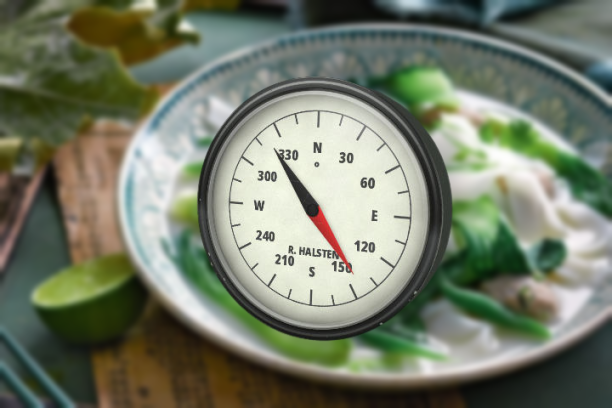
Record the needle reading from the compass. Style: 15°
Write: 142.5°
